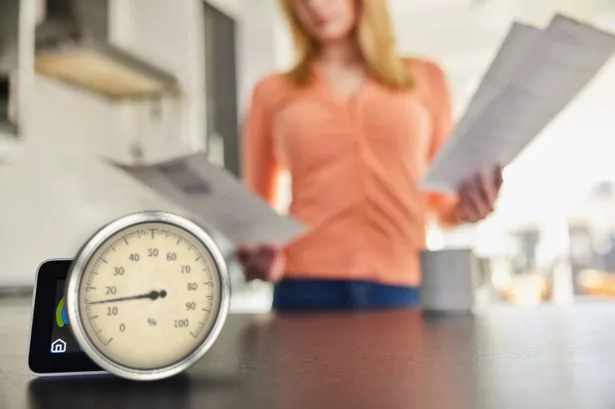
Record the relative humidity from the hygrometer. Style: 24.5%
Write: 15%
